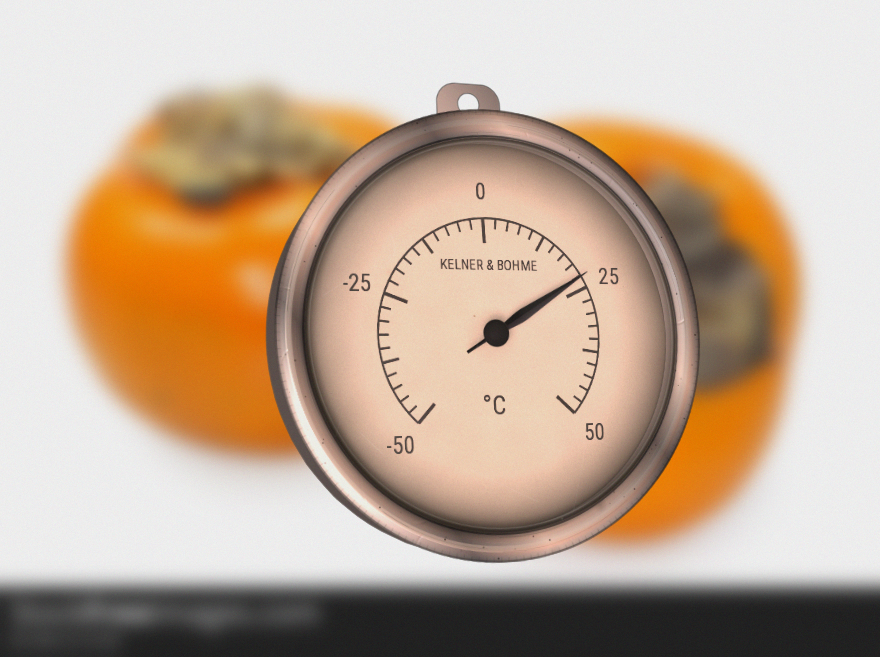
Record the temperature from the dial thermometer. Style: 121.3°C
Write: 22.5°C
